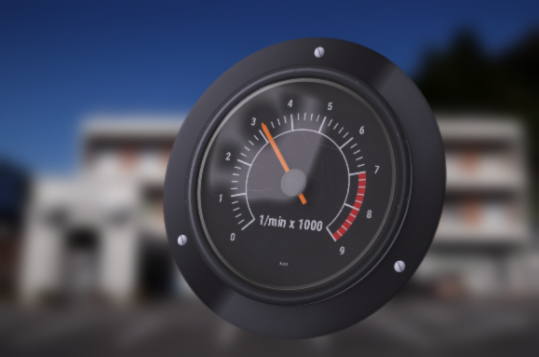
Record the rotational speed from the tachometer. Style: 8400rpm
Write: 3200rpm
